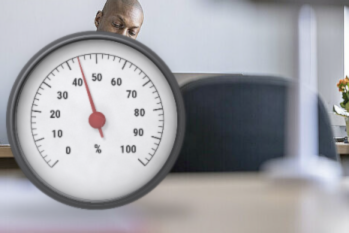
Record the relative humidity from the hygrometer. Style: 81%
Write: 44%
